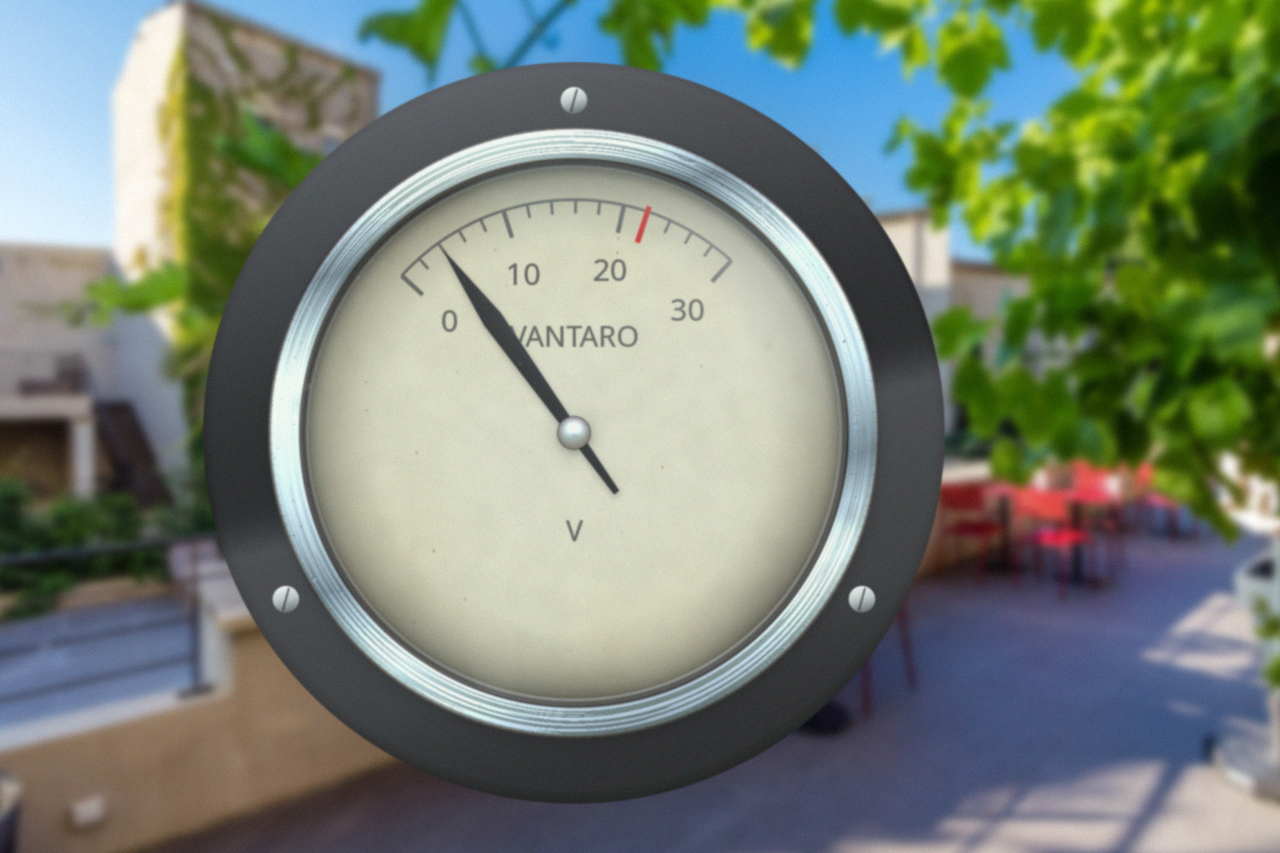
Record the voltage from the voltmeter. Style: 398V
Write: 4V
